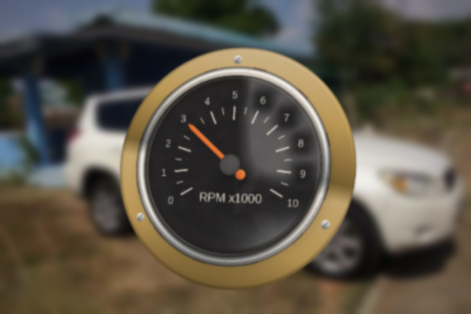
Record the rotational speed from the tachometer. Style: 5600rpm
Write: 3000rpm
